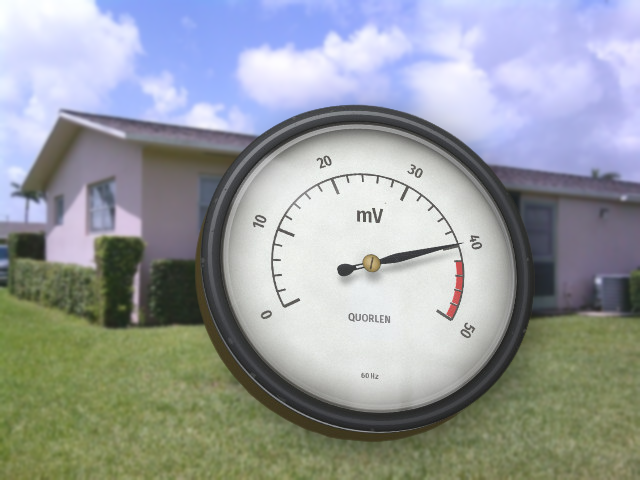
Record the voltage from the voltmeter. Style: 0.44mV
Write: 40mV
